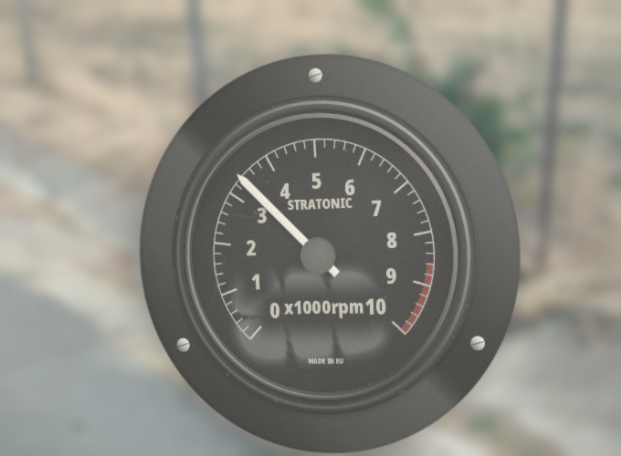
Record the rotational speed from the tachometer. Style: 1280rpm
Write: 3400rpm
